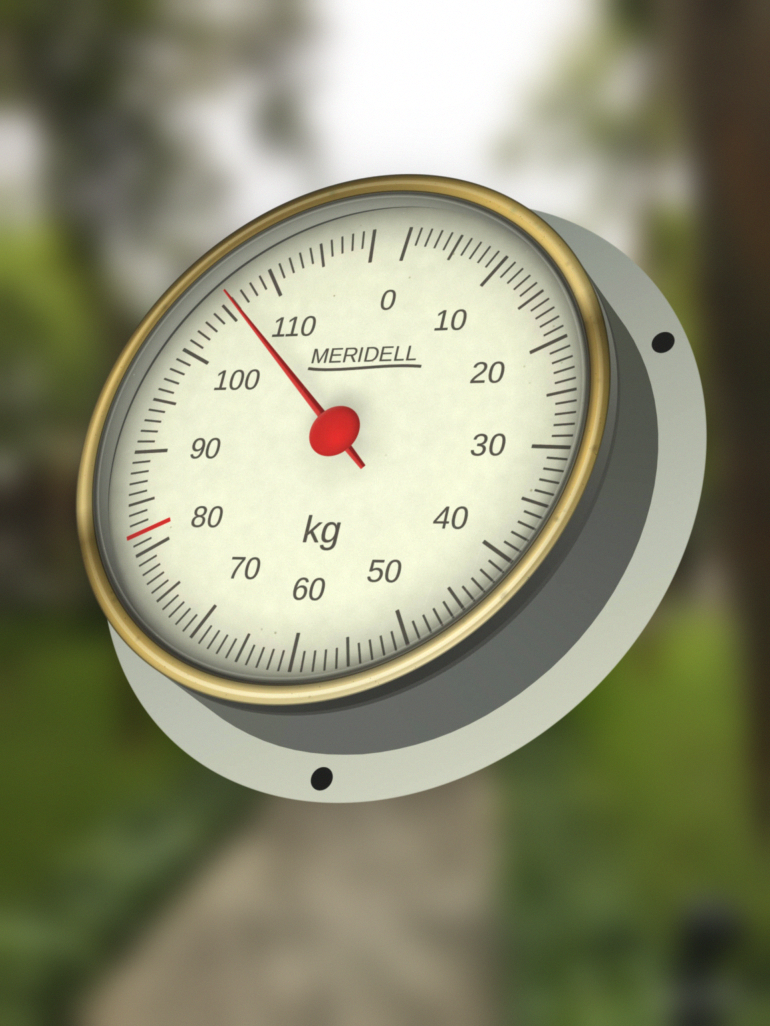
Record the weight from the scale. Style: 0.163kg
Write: 106kg
